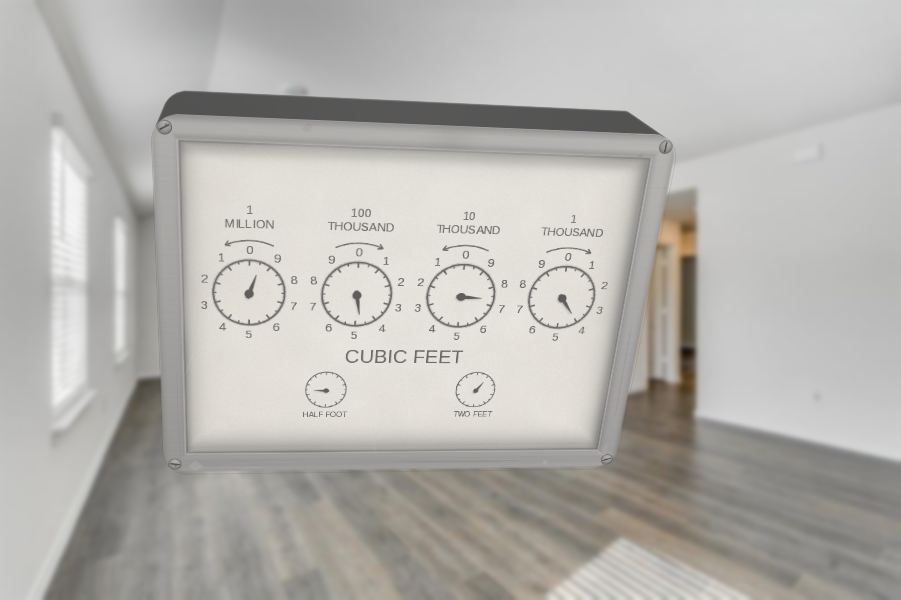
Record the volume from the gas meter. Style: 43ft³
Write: 947400ft³
